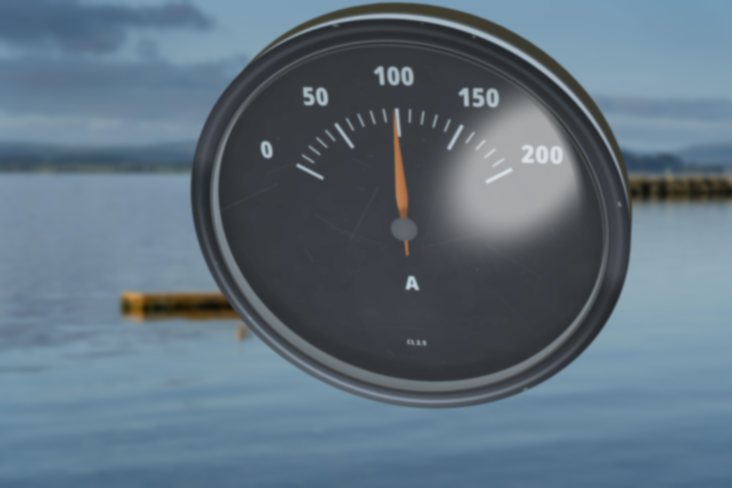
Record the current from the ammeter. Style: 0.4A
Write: 100A
